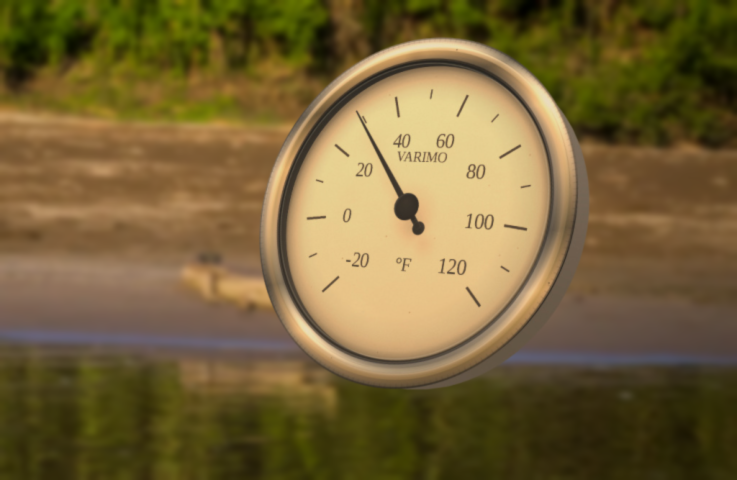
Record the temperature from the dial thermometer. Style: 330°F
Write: 30°F
